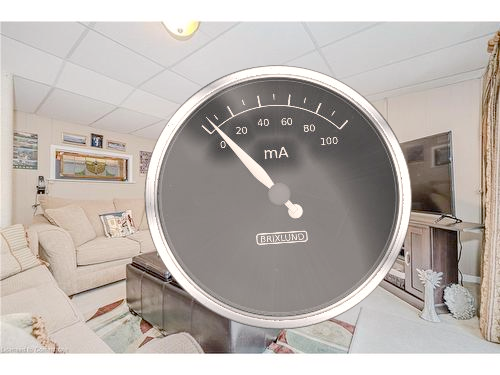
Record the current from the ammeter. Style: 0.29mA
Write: 5mA
